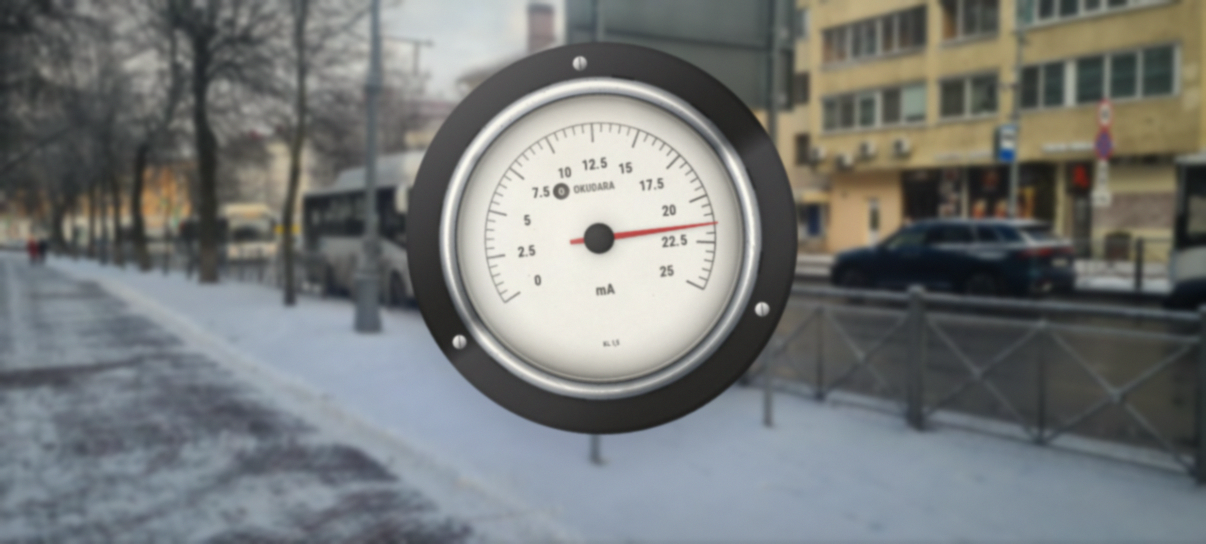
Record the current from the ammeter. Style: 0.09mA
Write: 21.5mA
